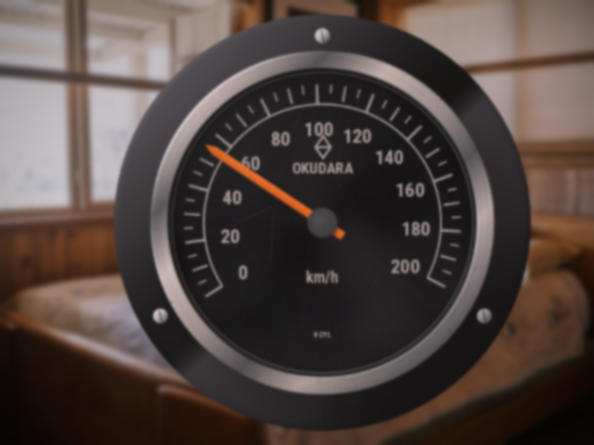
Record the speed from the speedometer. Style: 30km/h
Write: 55km/h
